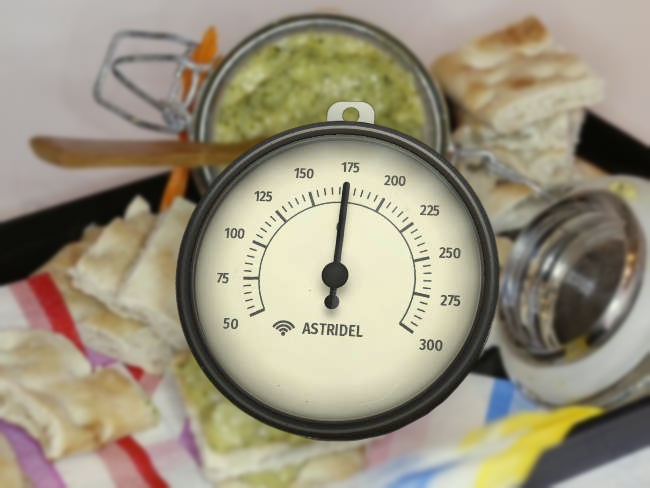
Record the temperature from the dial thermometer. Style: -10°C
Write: 175°C
